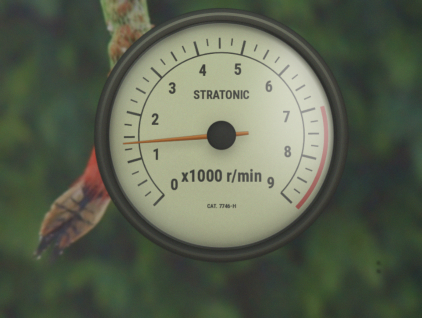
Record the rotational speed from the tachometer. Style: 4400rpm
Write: 1375rpm
